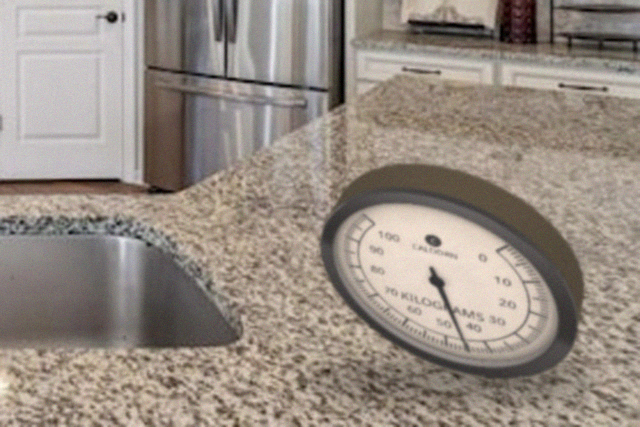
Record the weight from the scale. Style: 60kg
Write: 45kg
